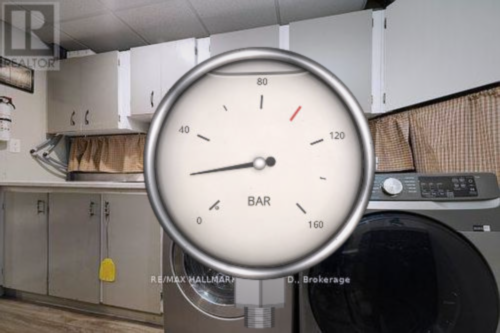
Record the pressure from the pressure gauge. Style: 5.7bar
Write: 20bar
